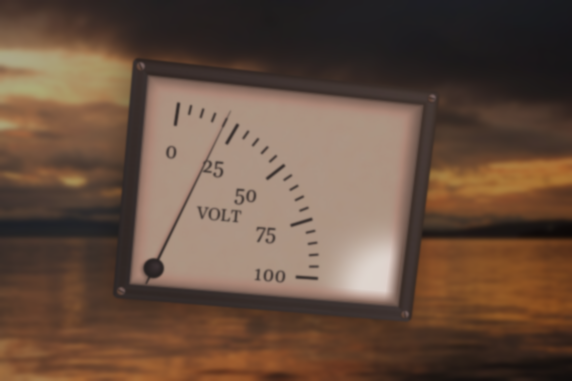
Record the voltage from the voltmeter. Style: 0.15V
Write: 20V
